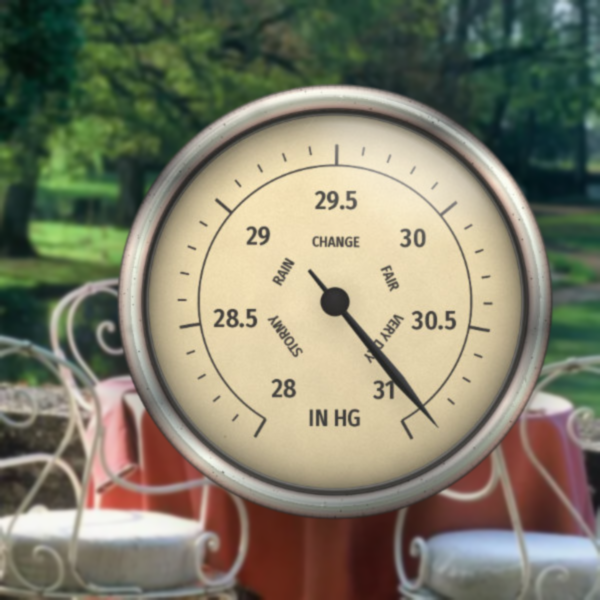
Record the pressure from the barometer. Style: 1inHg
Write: 30.9inHg
